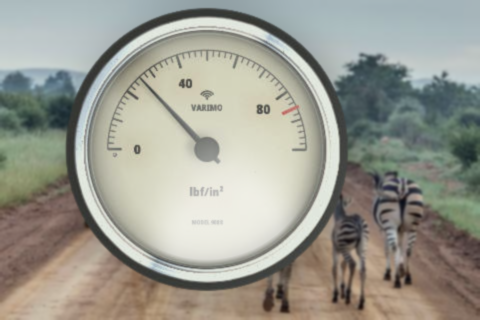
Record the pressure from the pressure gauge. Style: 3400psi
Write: 26psi
